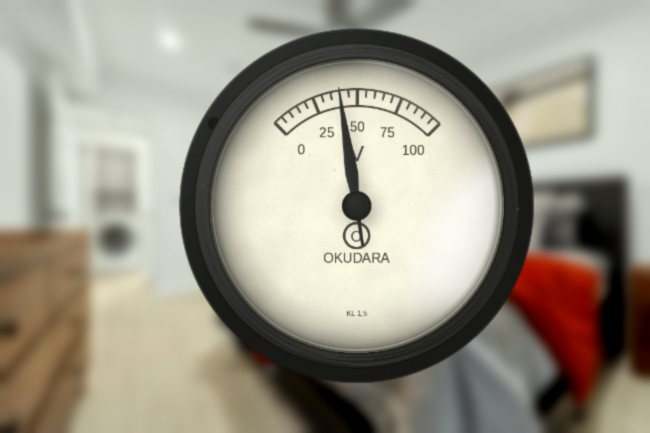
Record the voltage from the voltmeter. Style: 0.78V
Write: 40V
